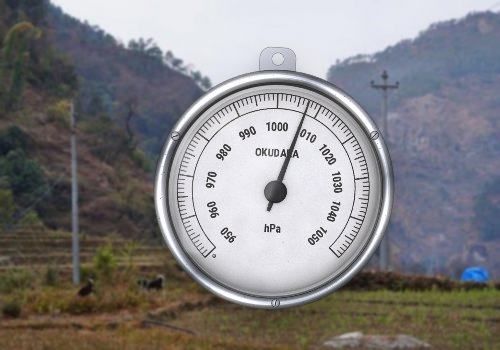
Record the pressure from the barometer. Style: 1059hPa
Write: 1007hPa
